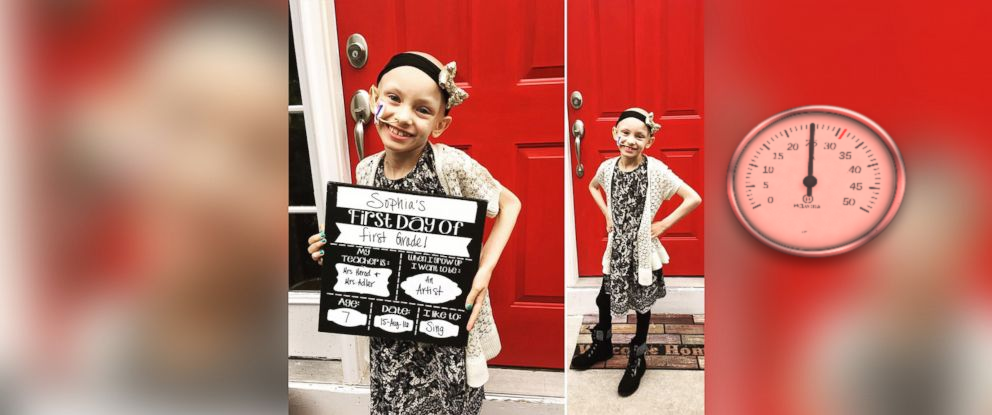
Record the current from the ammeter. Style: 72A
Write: 25A
